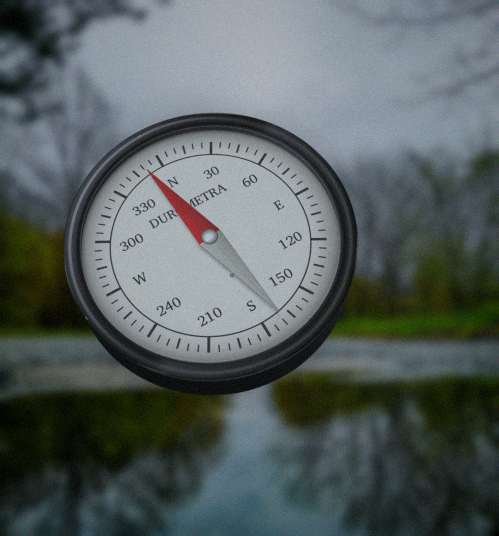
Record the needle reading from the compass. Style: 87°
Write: 350°
